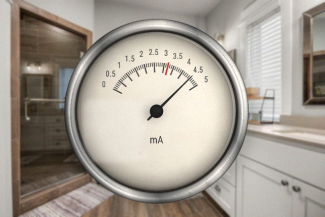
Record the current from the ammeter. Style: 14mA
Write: 4.5mA
